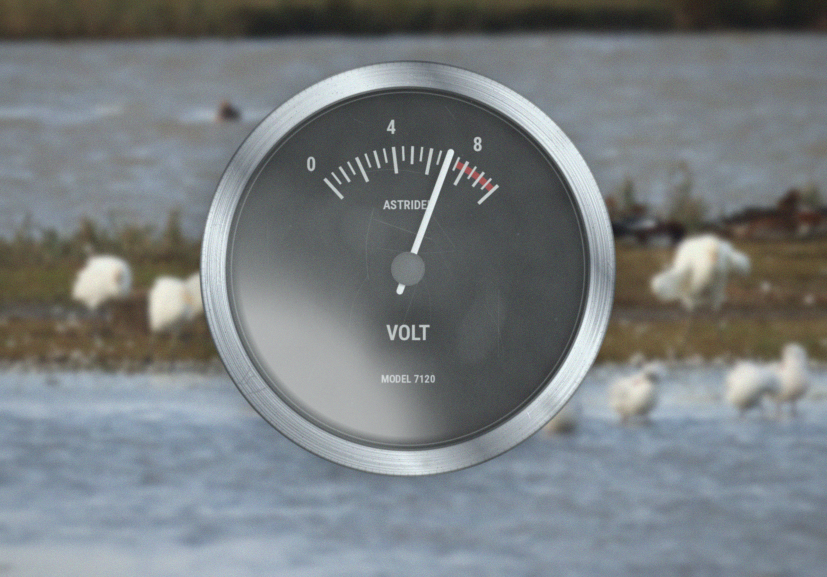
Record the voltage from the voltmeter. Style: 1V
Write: 7V
